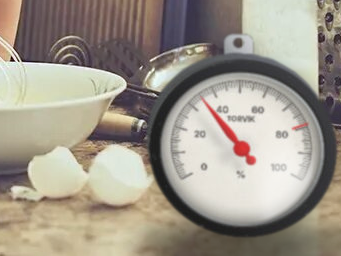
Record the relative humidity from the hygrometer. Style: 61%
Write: 35%
